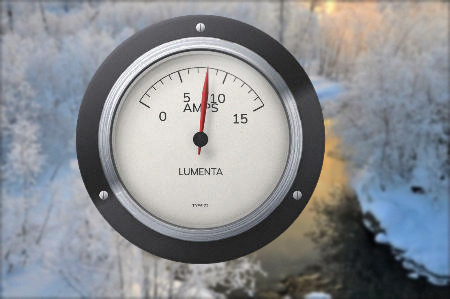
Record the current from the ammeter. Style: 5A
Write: 8A
